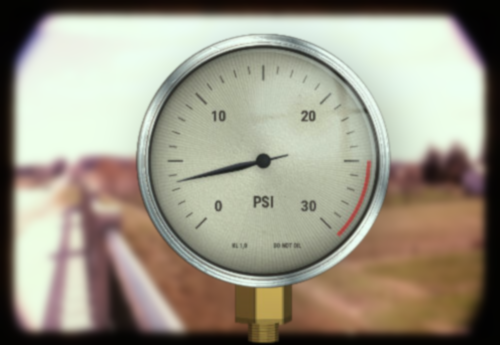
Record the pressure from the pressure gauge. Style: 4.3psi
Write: 3.5psi
